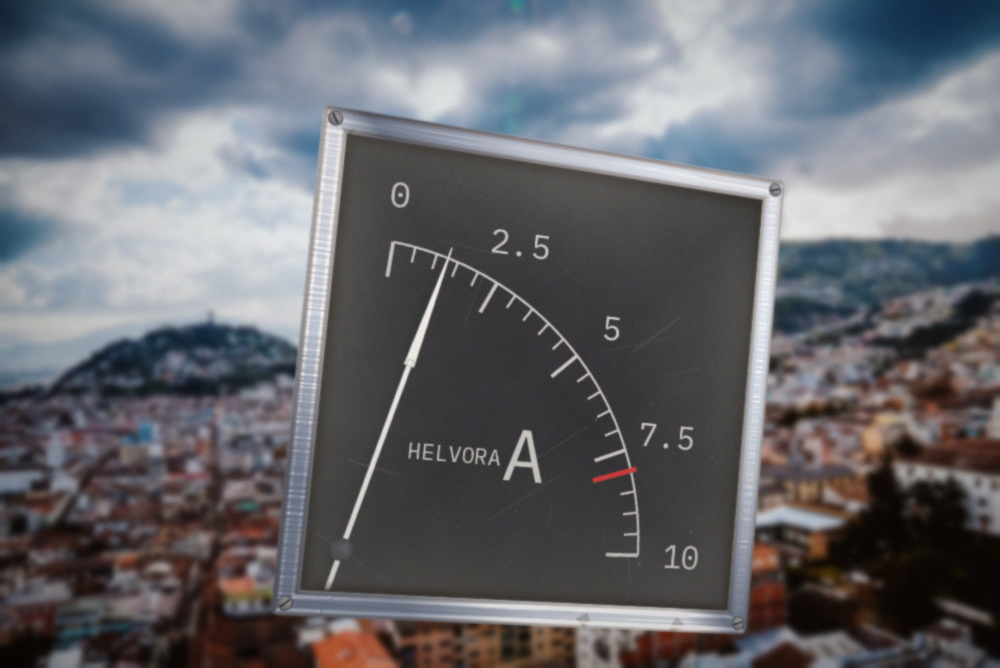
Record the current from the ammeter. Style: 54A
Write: 1.25A
